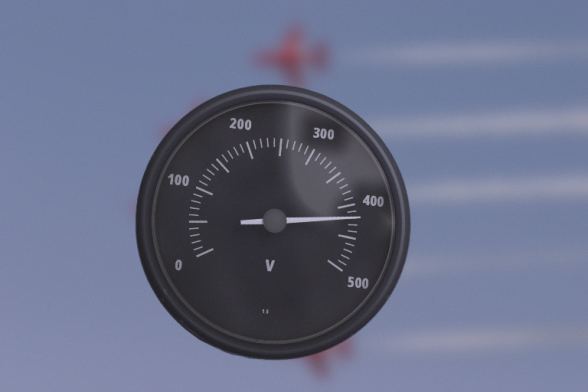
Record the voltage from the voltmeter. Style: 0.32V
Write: 420V
